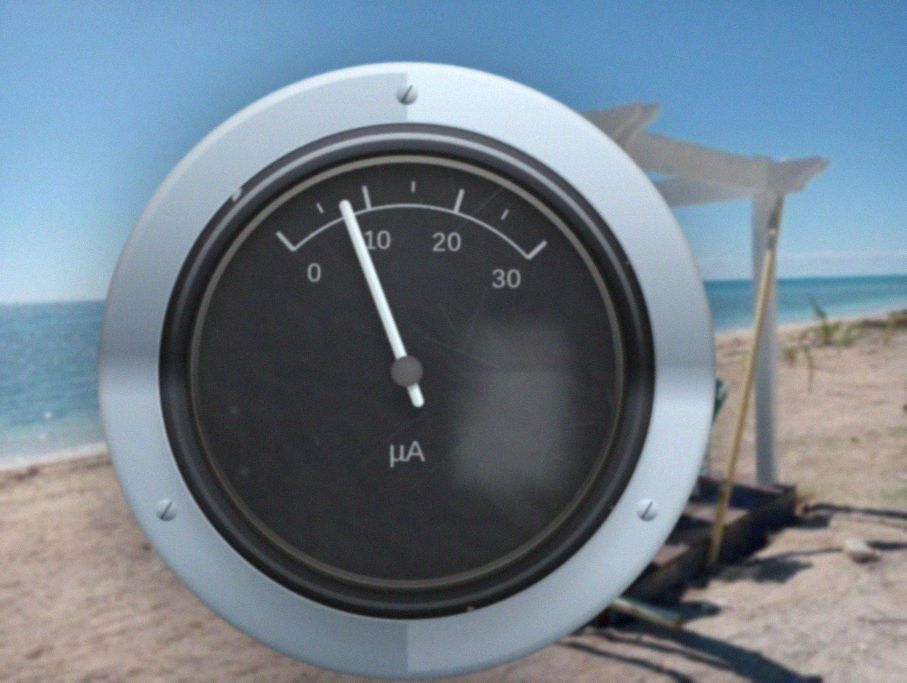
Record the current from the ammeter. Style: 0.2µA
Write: 7.5µA
